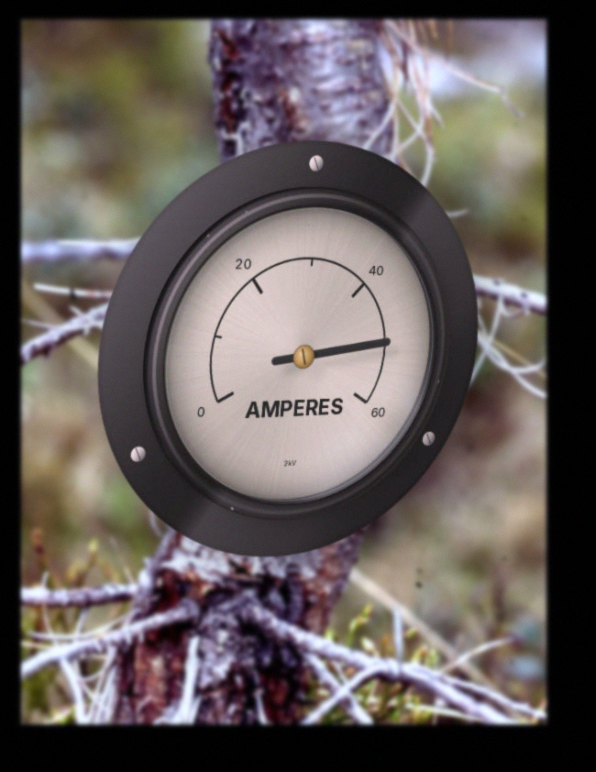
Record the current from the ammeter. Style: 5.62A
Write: 50A
